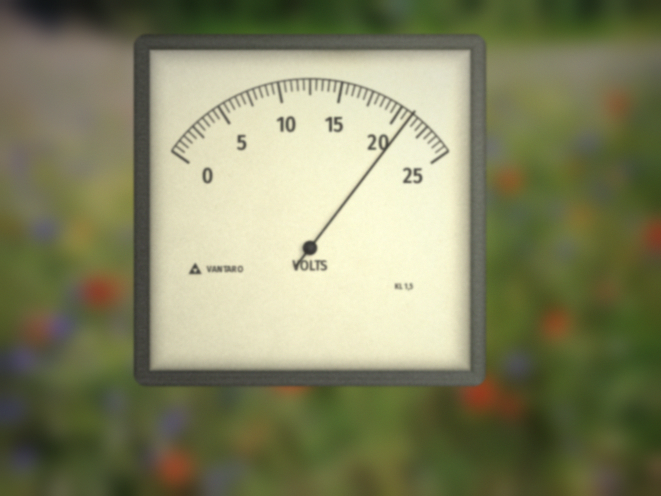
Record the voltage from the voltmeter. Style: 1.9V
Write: 21V
